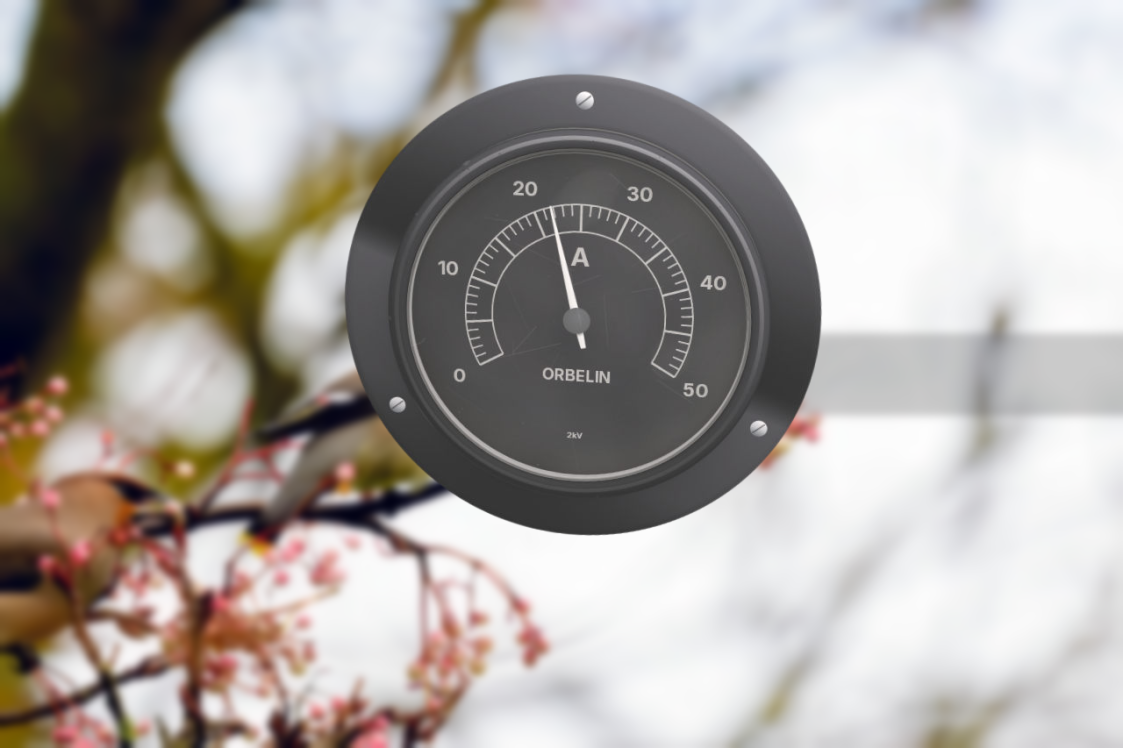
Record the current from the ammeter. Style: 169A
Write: 22A
